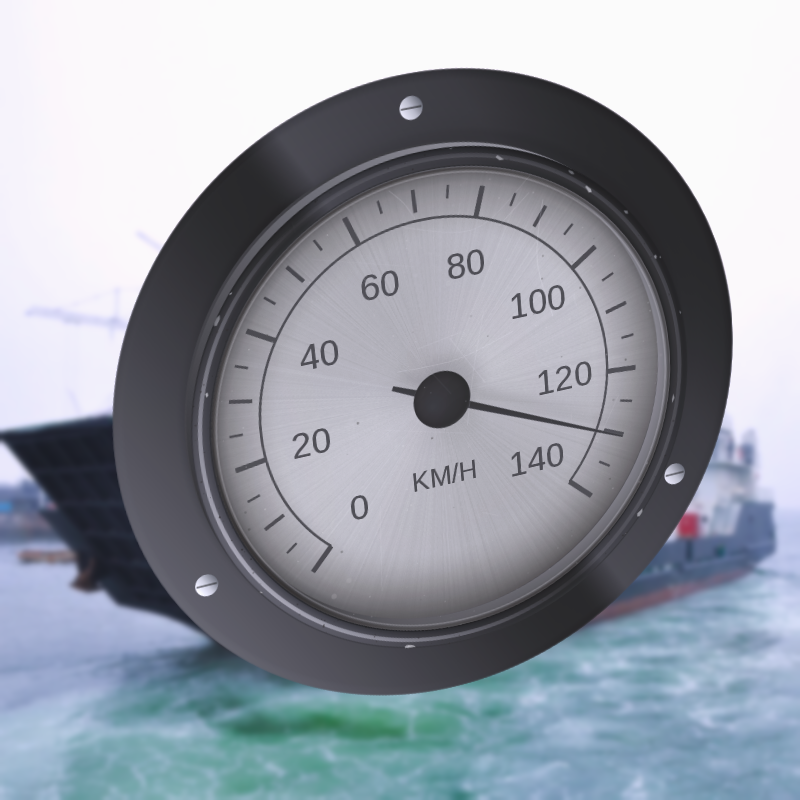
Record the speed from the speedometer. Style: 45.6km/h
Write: 130km/h
